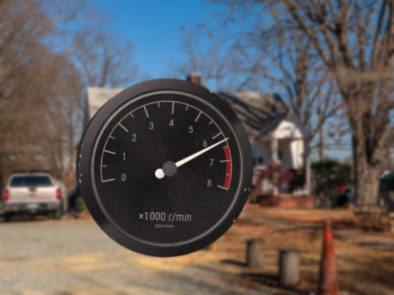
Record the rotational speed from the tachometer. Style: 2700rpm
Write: 6250rpm
